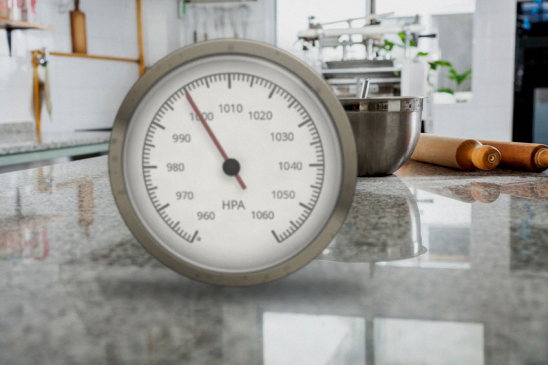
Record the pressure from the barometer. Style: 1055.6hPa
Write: 1000hPa
